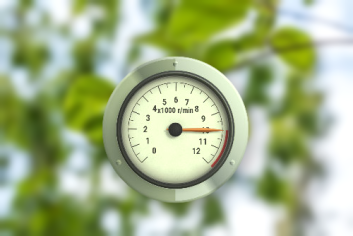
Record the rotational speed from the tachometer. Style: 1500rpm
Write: 10000rpm
